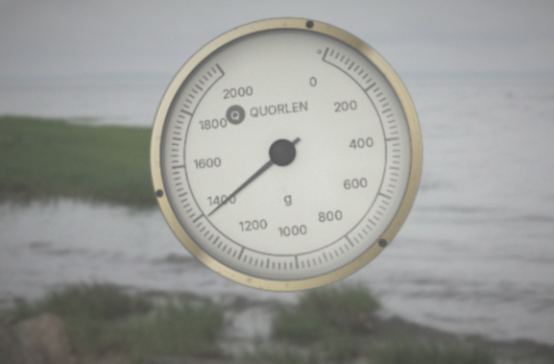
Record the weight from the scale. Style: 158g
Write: 1380g
